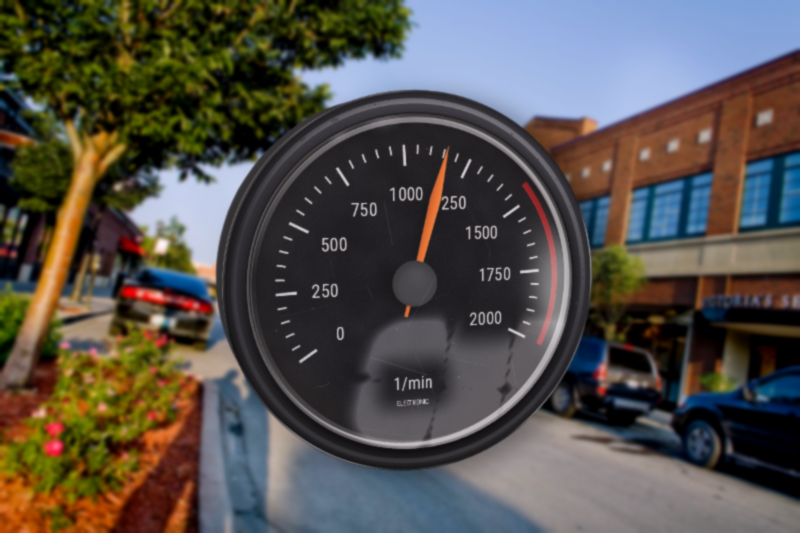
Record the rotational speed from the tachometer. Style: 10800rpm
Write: 1150rpm
